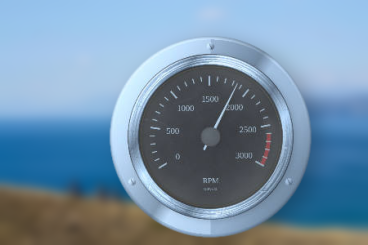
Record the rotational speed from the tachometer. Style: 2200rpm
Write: 1850rpm
